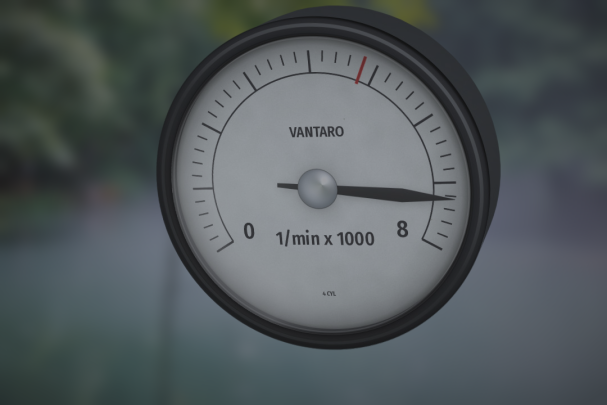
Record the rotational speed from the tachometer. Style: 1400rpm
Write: 7200rpm
